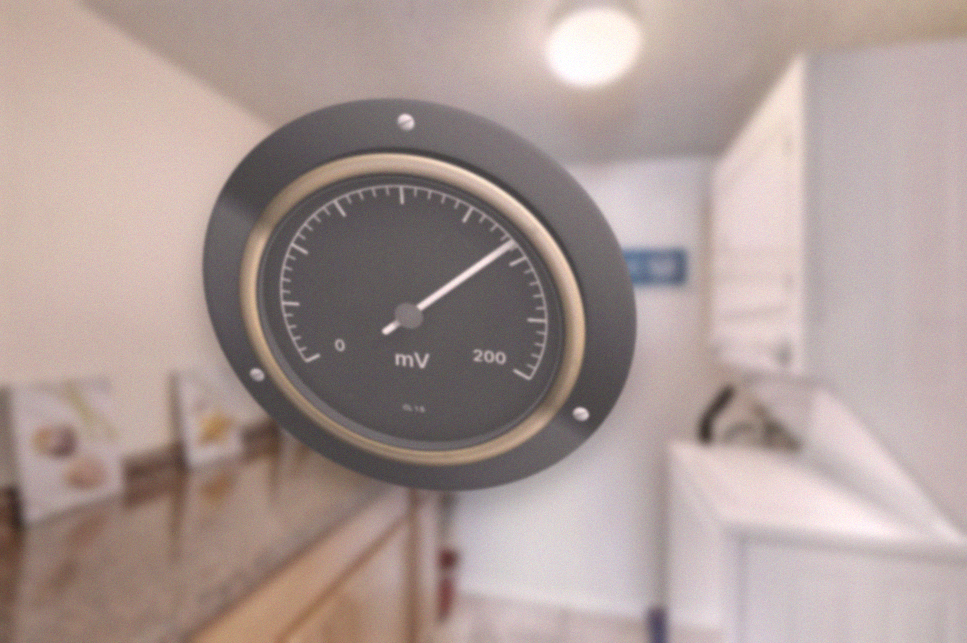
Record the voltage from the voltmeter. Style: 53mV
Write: 142.5mV
